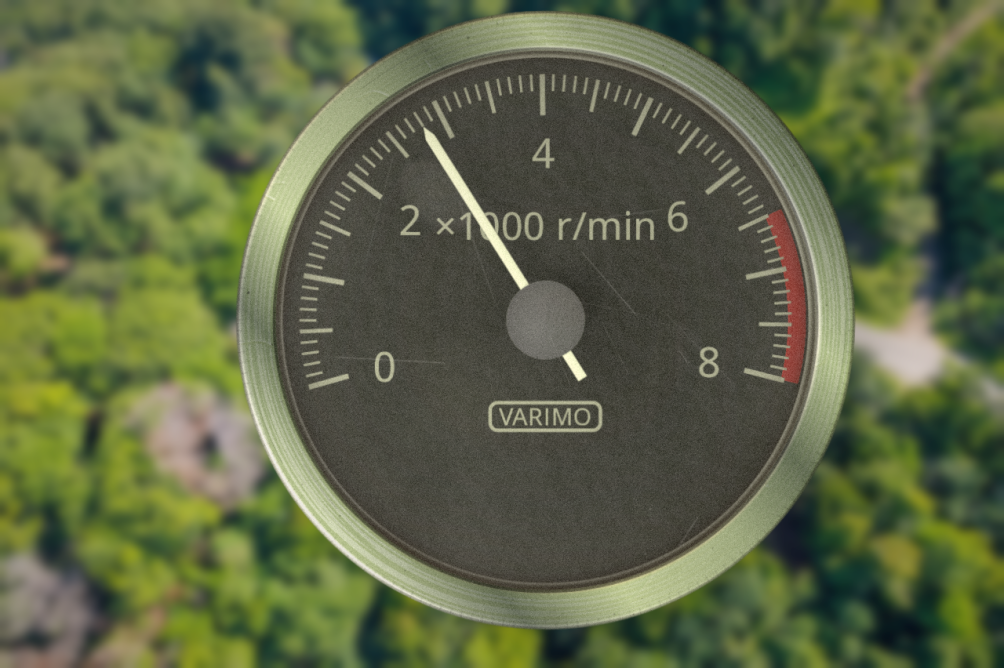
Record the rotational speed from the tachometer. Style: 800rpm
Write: 2800rpm
